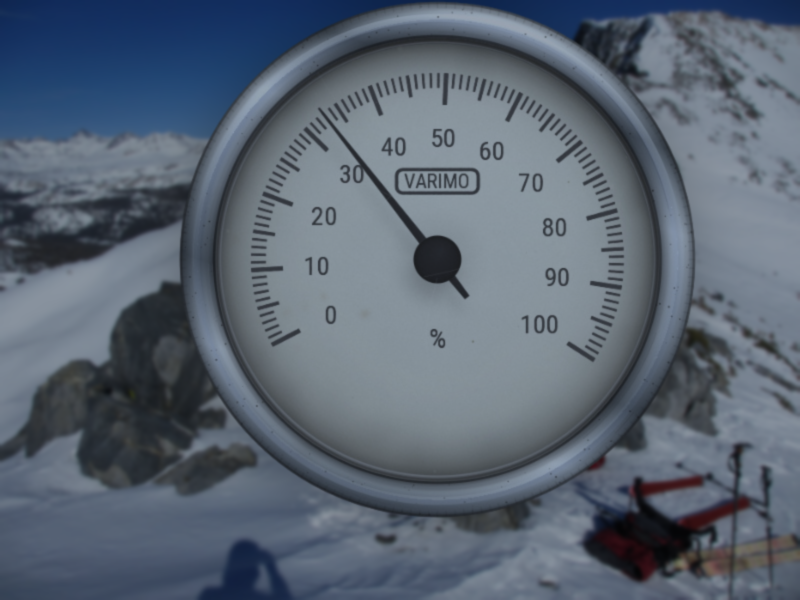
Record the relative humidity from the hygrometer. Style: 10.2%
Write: 33%
